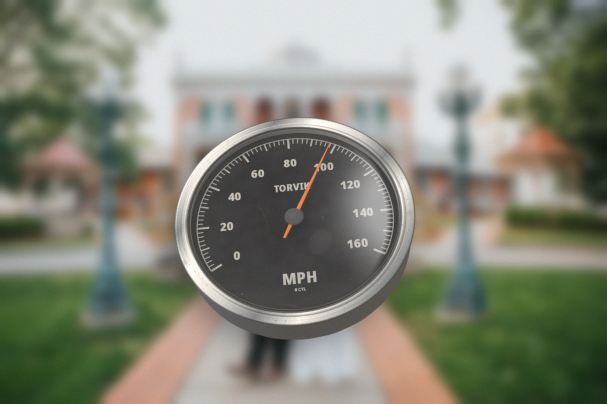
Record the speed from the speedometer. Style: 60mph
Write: 98mph
